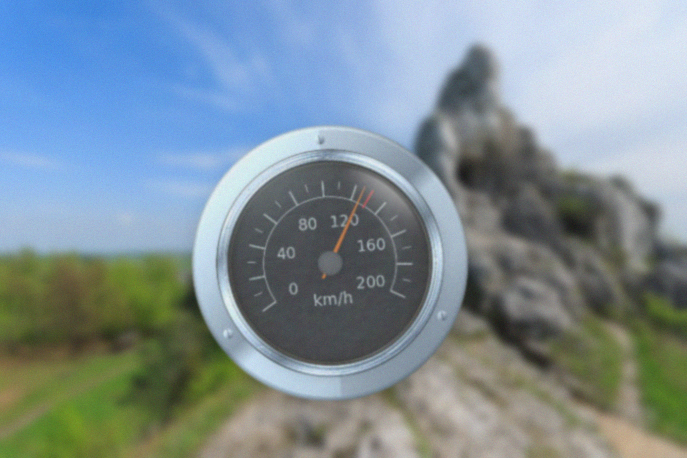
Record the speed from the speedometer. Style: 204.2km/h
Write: 125km/h
